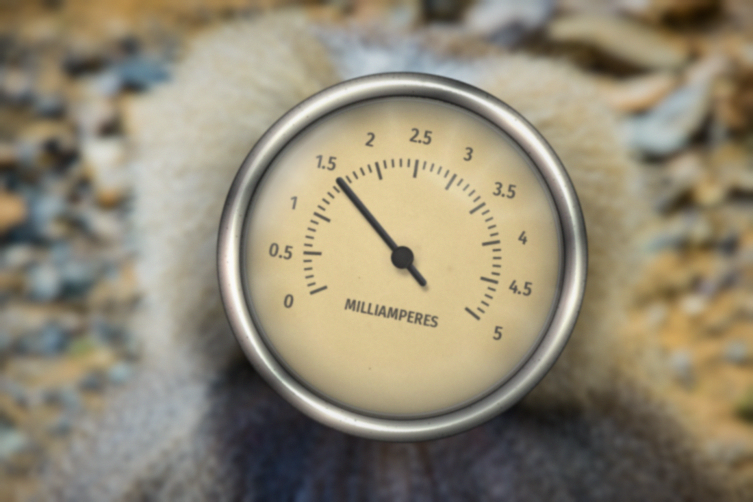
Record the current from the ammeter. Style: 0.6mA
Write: 1.5mA
